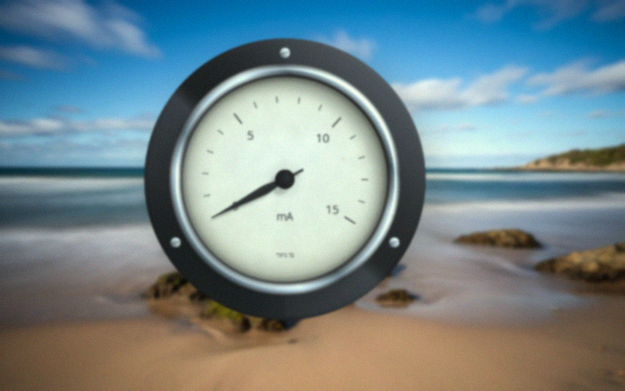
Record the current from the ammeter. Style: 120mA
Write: 0mA
